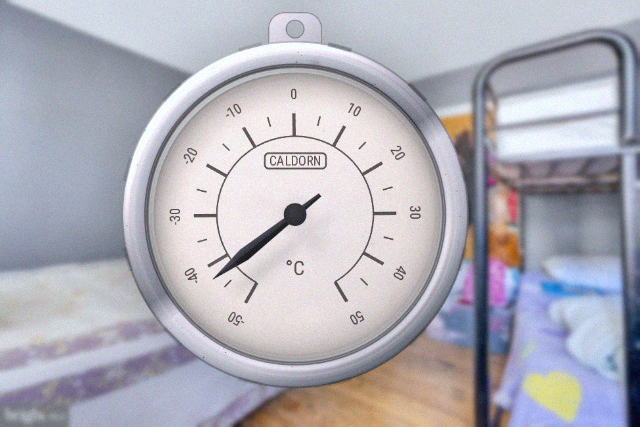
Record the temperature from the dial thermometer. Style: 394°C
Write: -42.5°C
